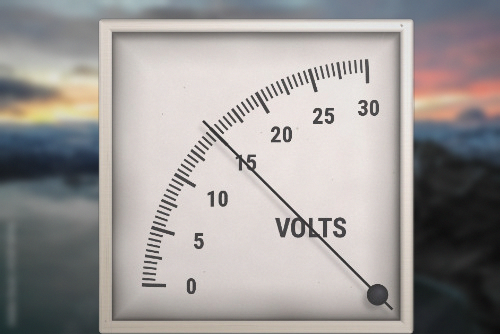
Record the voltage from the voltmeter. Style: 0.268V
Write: 15V
